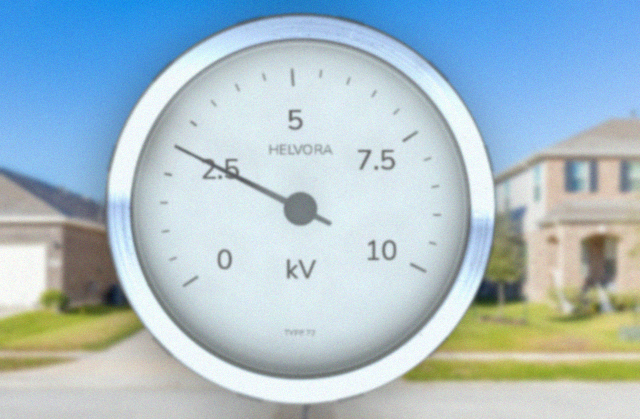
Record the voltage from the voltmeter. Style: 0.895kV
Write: 2.5kV
